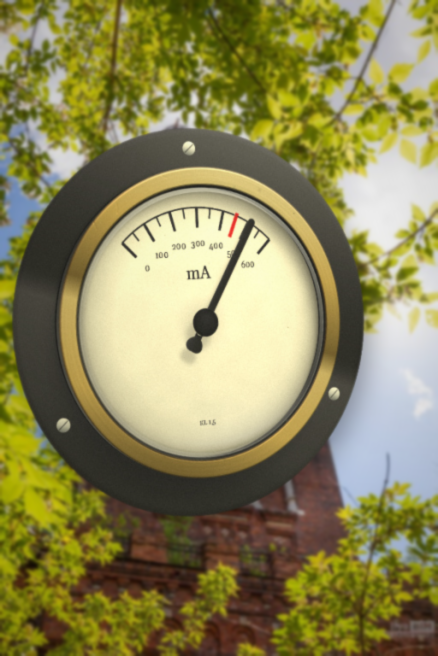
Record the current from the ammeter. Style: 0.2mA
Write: 500mA
